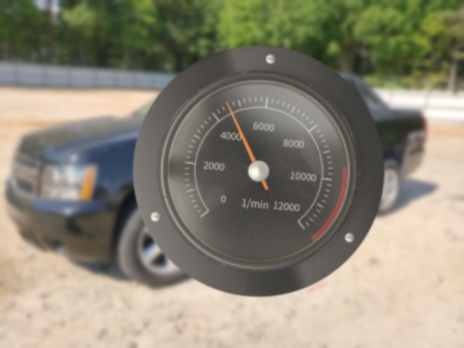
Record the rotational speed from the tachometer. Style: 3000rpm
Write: 4600rpm
